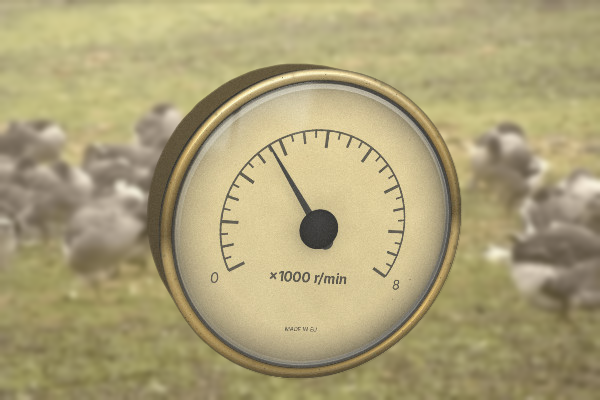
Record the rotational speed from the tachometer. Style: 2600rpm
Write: 2750rpm
